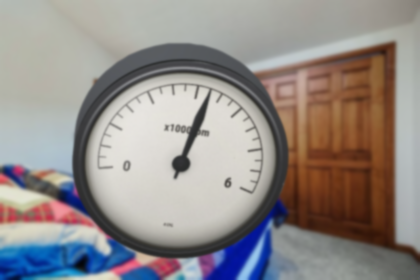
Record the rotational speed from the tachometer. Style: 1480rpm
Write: 3250rpm
